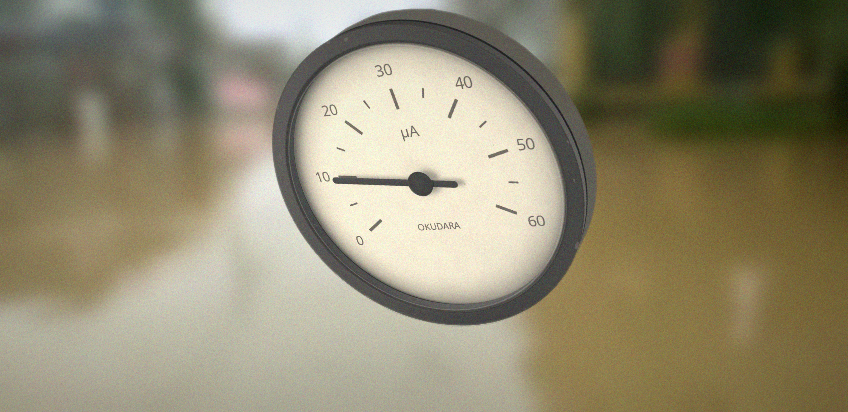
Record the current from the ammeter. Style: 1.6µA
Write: 10µA
